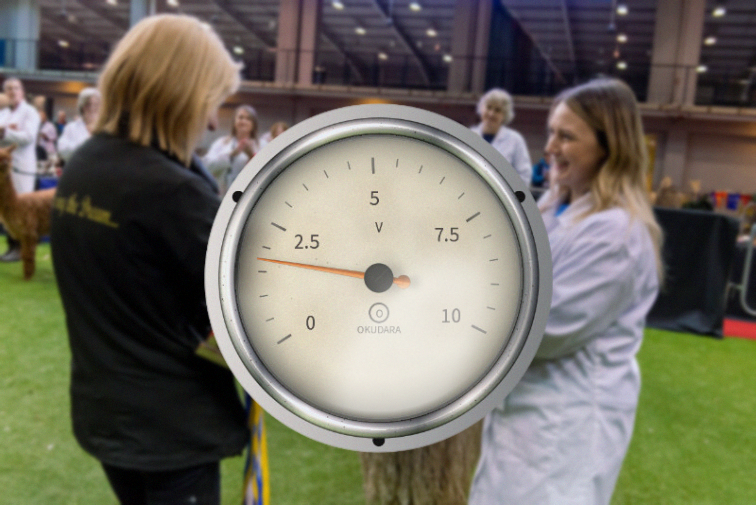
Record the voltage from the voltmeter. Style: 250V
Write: 1.75V
